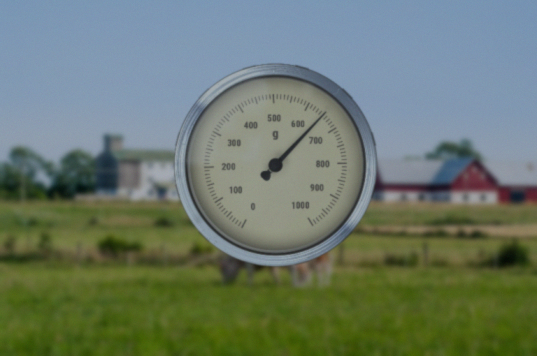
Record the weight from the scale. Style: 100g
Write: 650g
